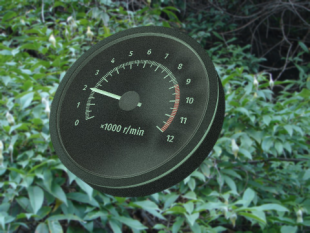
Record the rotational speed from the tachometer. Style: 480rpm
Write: 2000rpm
